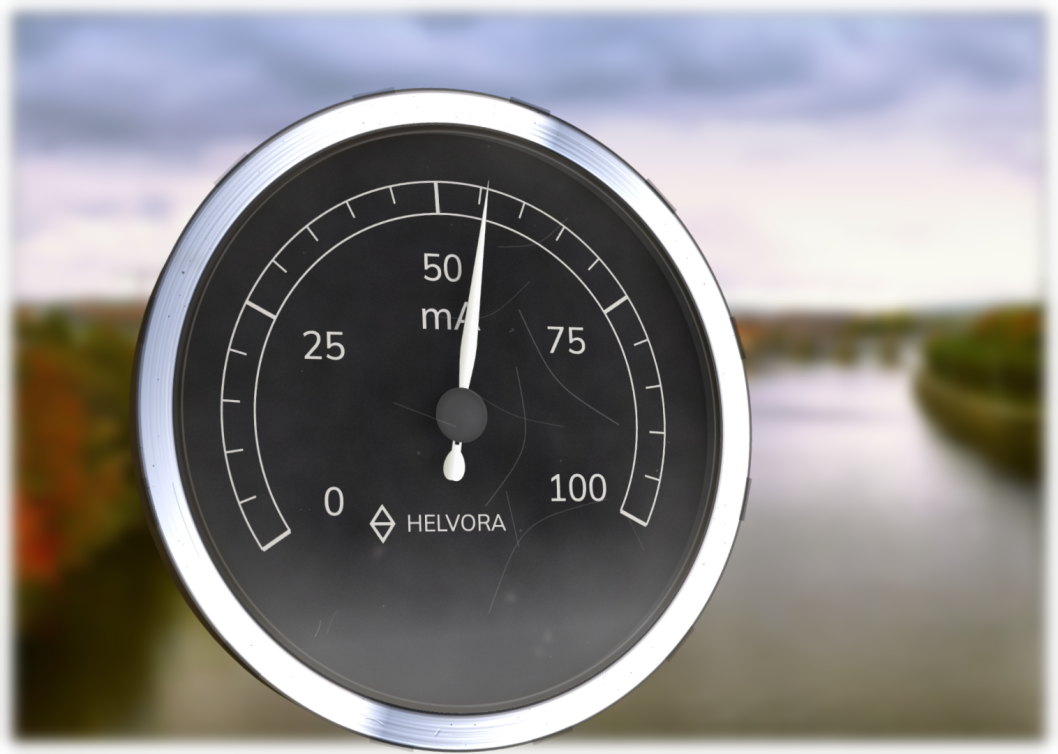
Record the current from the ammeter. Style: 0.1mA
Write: 55mA
